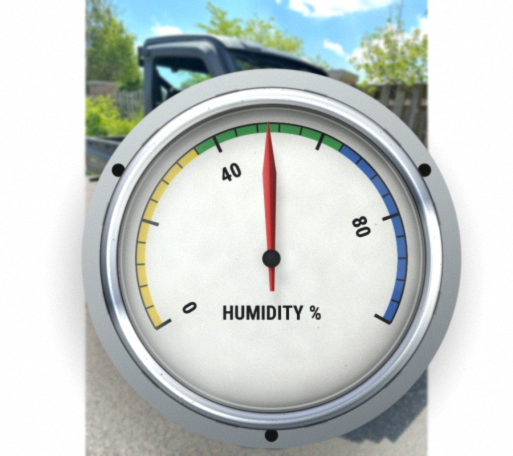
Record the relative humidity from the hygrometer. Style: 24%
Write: 50%
